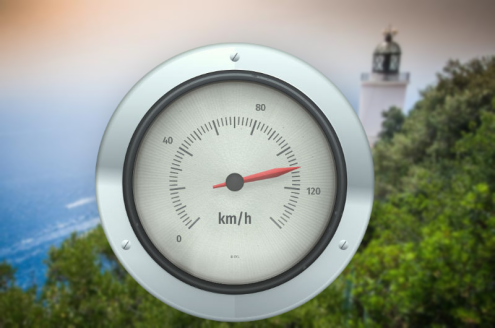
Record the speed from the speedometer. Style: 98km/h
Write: 110km/h
